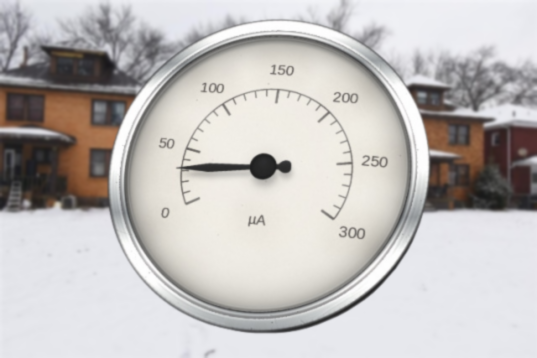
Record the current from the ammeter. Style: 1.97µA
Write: 30µA
